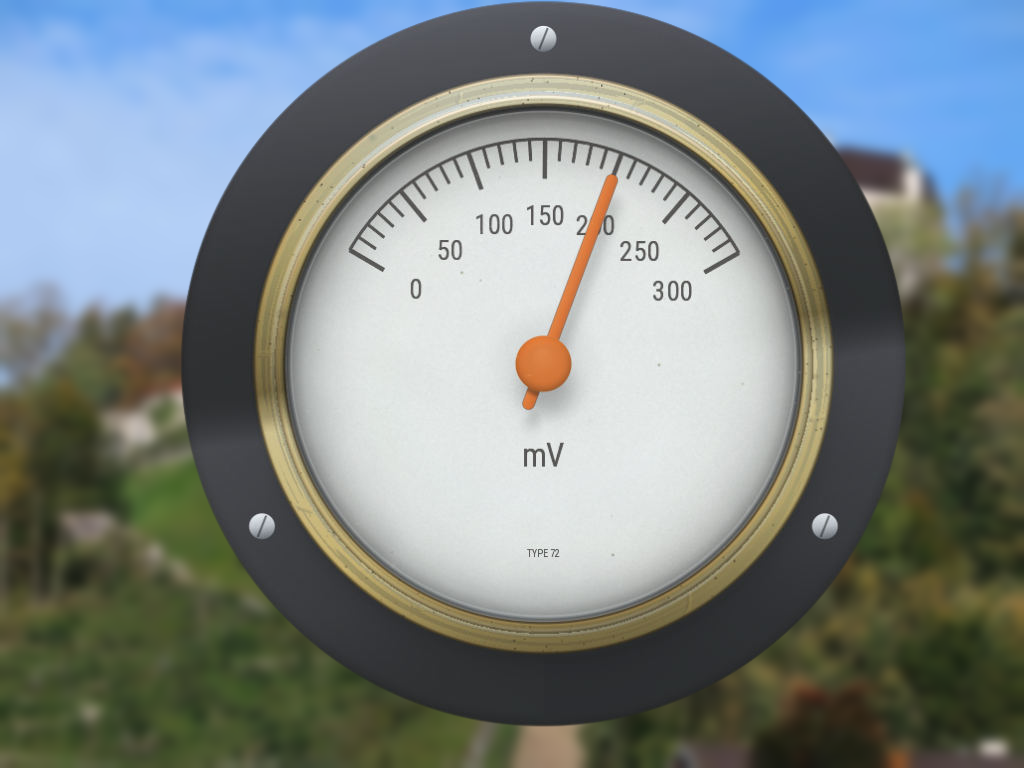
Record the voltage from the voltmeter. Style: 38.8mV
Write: 200mV
